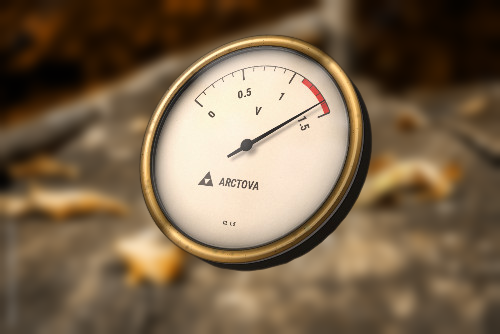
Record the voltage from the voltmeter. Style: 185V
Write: 1.4V
